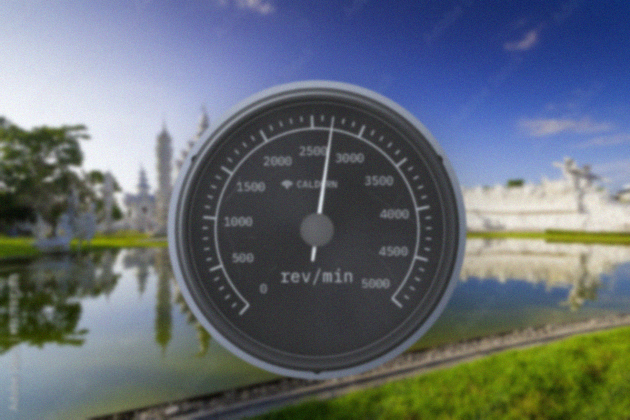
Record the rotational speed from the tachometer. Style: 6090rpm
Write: 2700rpm
